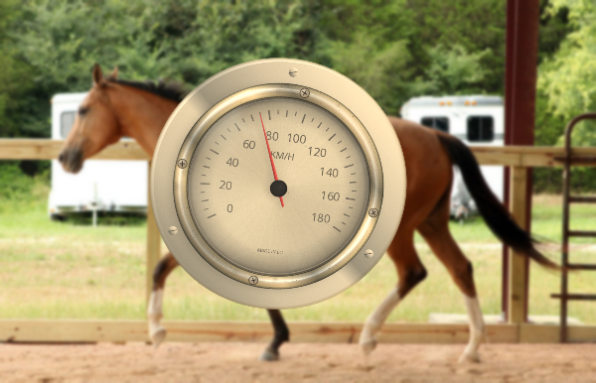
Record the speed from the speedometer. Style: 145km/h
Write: 75km/h
